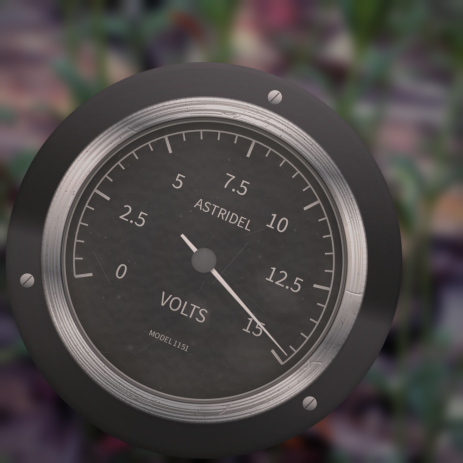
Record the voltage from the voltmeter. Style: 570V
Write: 14.75V
